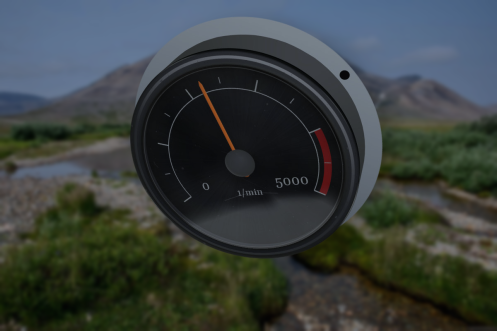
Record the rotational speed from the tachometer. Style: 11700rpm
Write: 2250rpm
